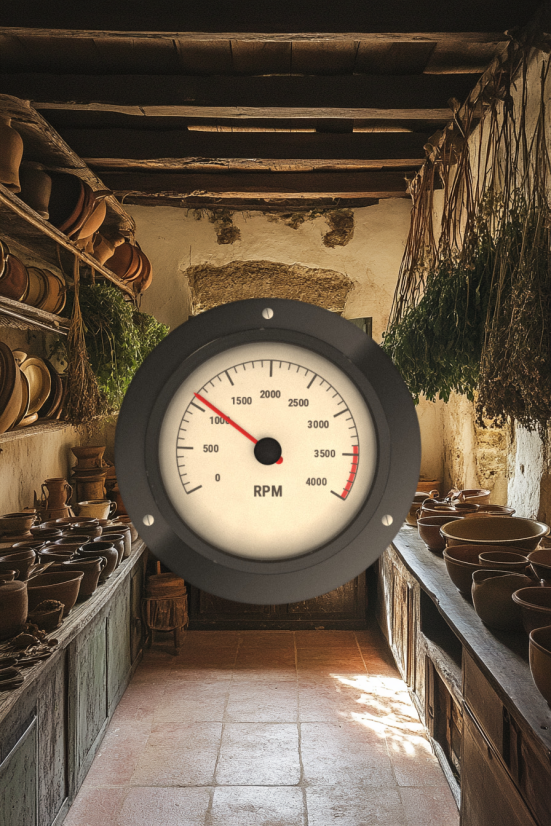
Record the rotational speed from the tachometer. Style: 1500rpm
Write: 1100rpm
